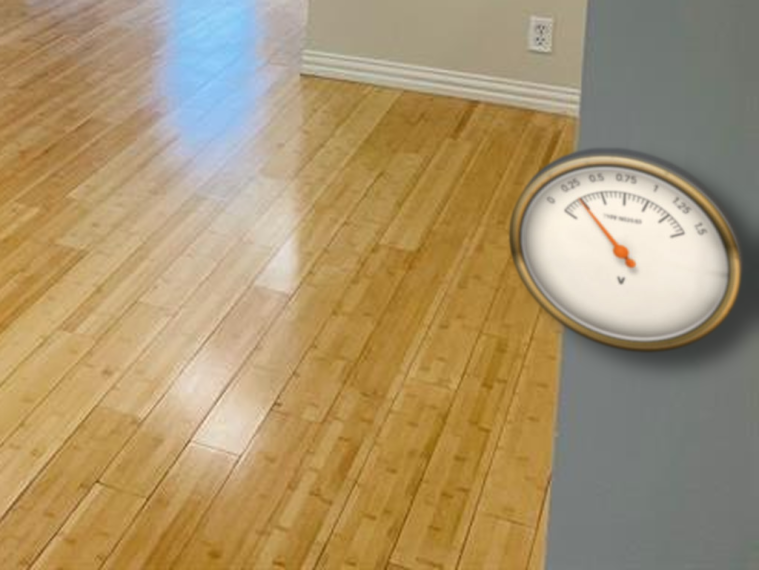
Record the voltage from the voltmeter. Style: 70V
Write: 0.25V
